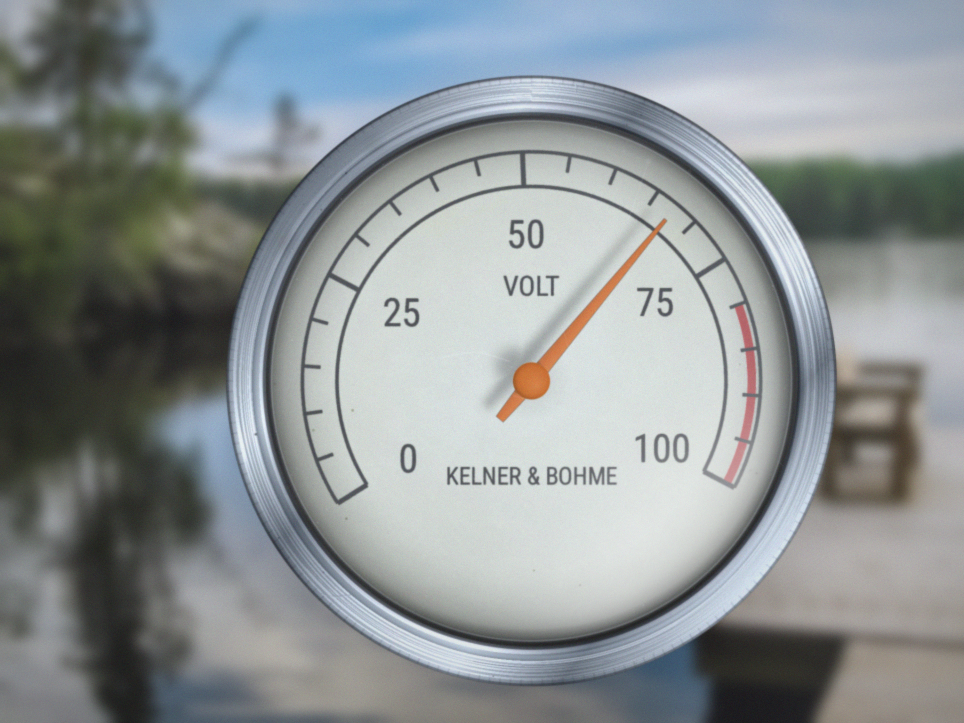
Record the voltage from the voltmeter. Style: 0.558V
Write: 67.5V
